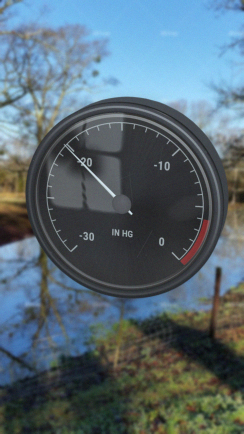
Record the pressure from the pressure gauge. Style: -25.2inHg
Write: -20inHg
